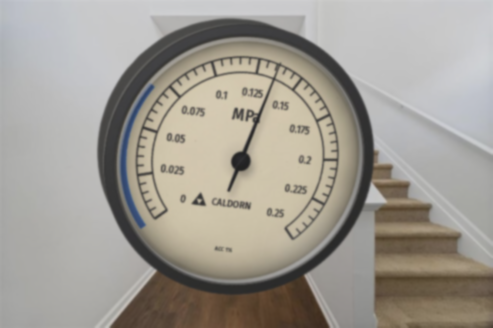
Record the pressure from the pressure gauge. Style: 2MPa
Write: 0.135MPa
